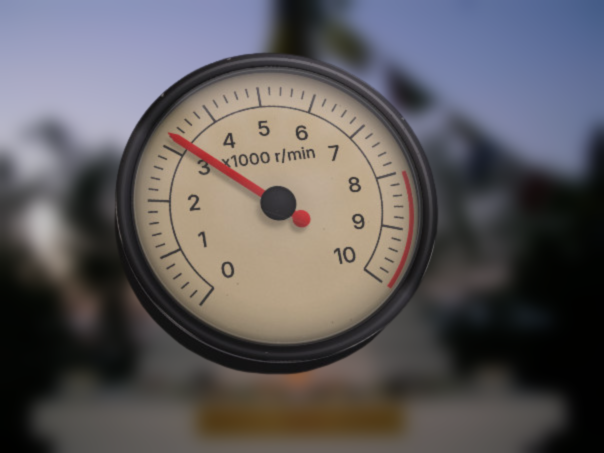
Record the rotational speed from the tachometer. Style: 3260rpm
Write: 3200rpm
